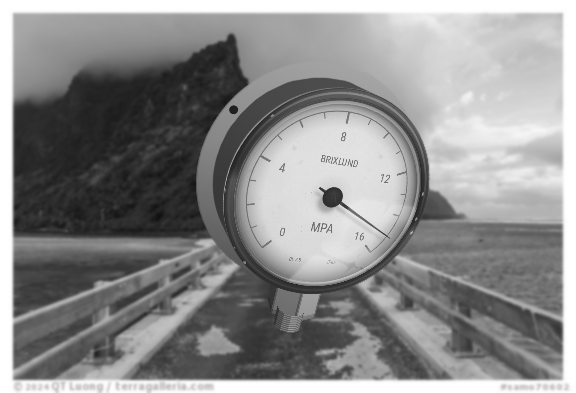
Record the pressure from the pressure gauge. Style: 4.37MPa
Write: 15MPa
